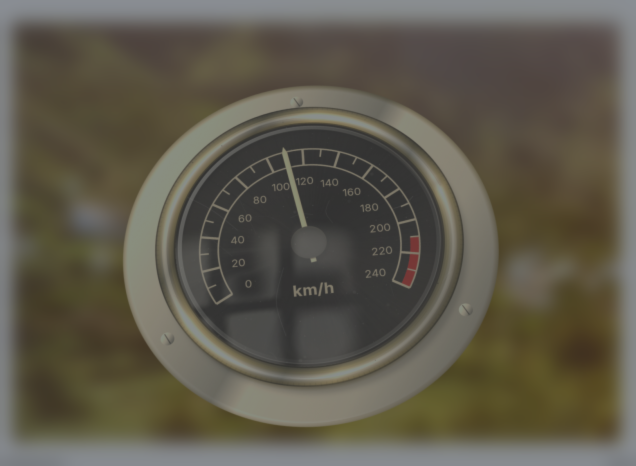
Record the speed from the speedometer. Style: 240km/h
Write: 110km/h
